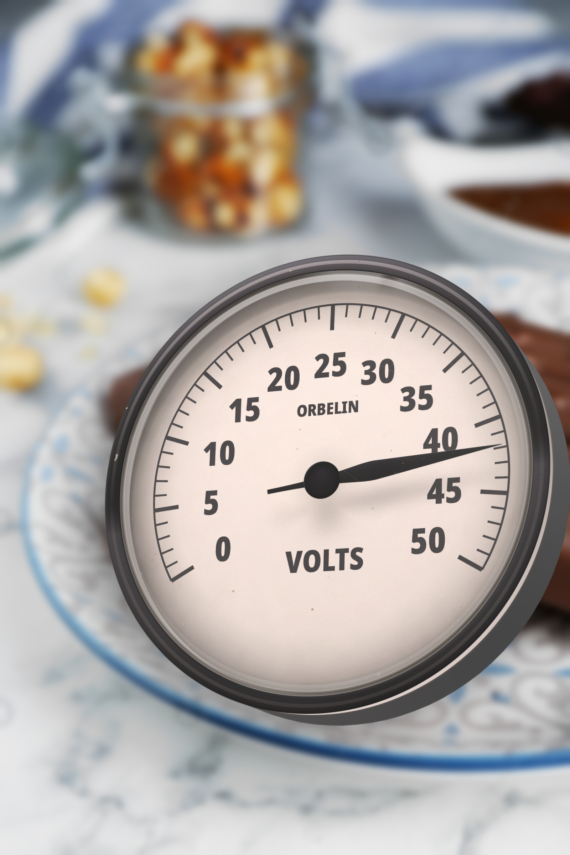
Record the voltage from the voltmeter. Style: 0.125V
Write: 42V
